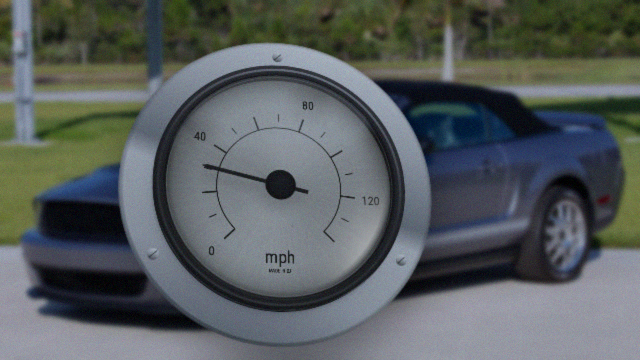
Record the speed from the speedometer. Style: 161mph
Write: 30mph
